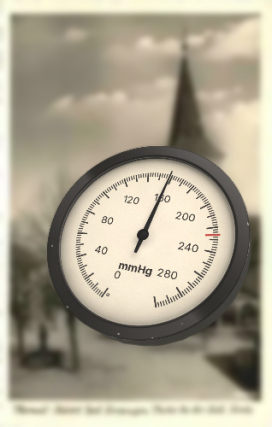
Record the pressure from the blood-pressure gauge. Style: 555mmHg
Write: 160mmHg
